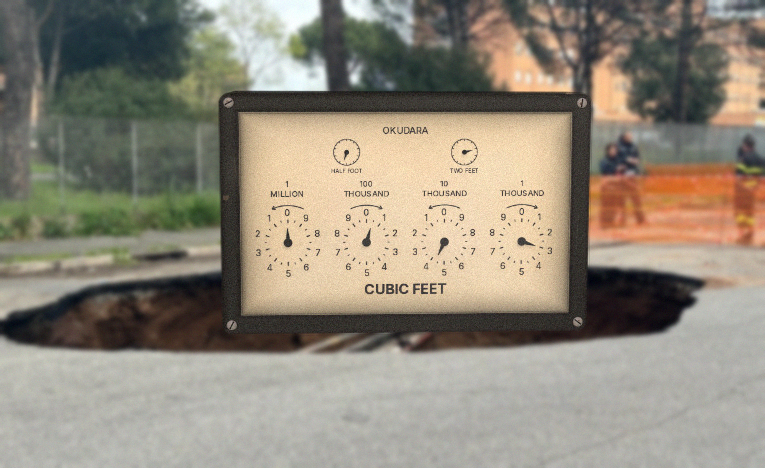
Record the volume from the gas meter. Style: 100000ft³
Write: 4300ft³
